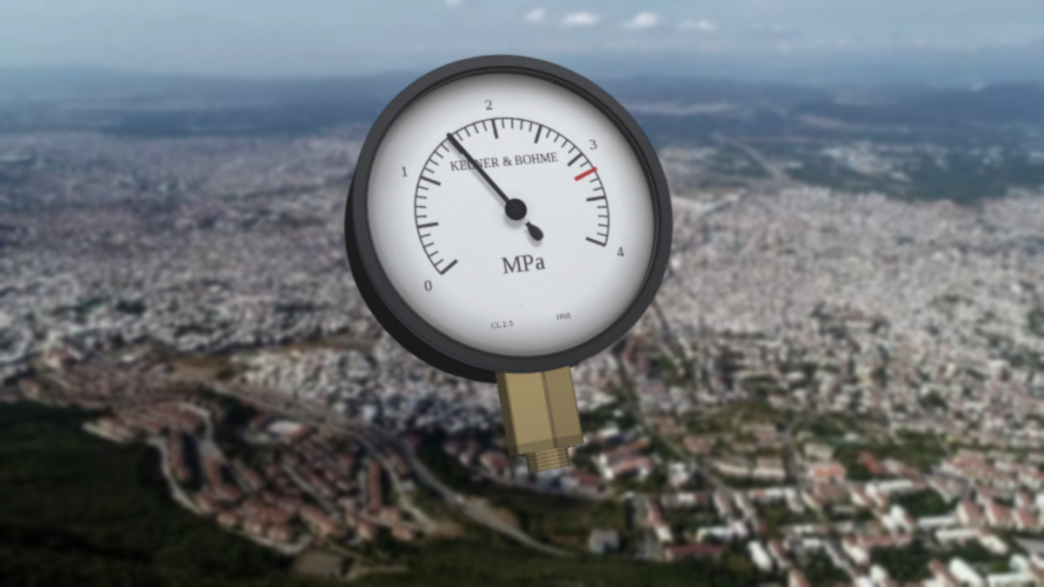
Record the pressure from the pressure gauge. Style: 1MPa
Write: 1.5MPa
